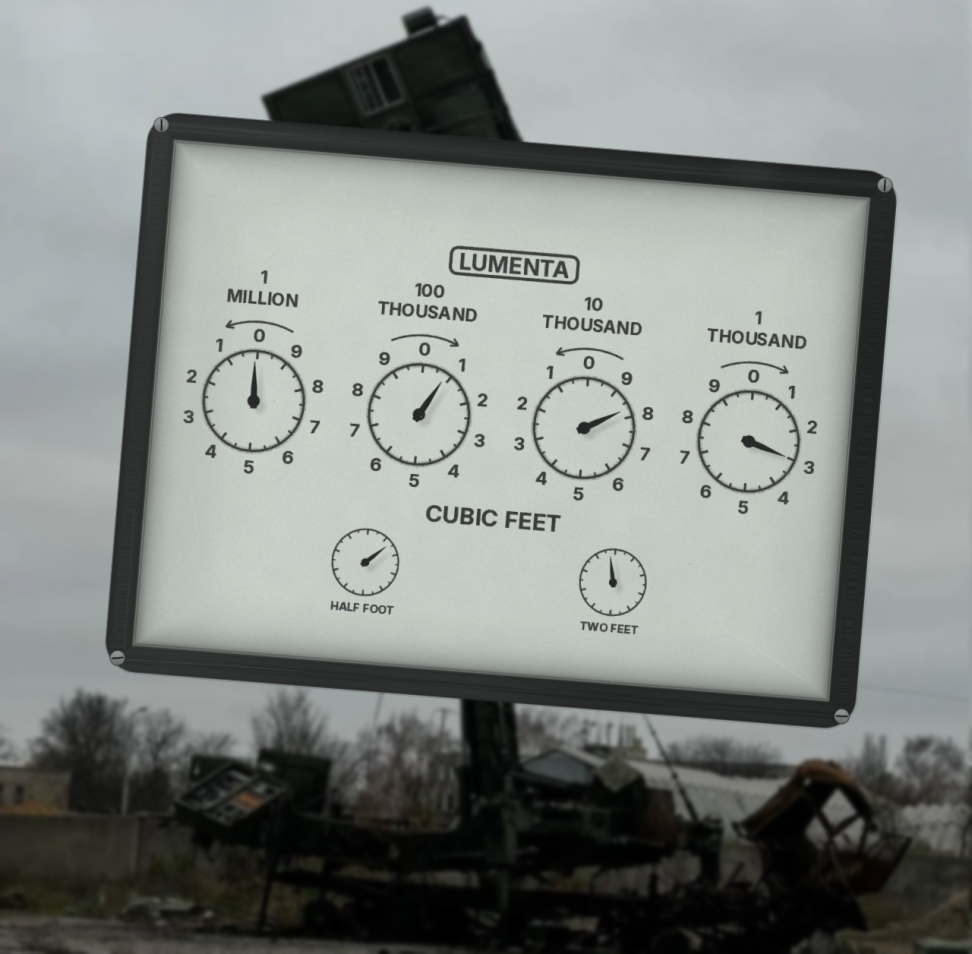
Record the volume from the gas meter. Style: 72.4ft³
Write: 8300ft³
